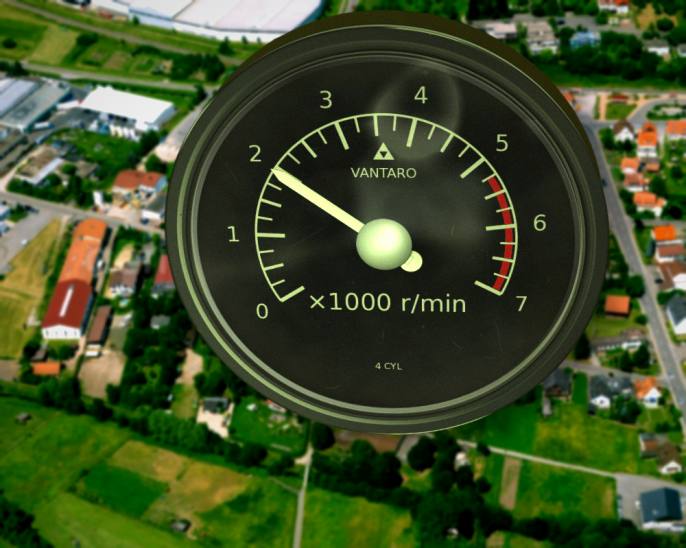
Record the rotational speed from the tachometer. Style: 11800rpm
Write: 2000rpm
